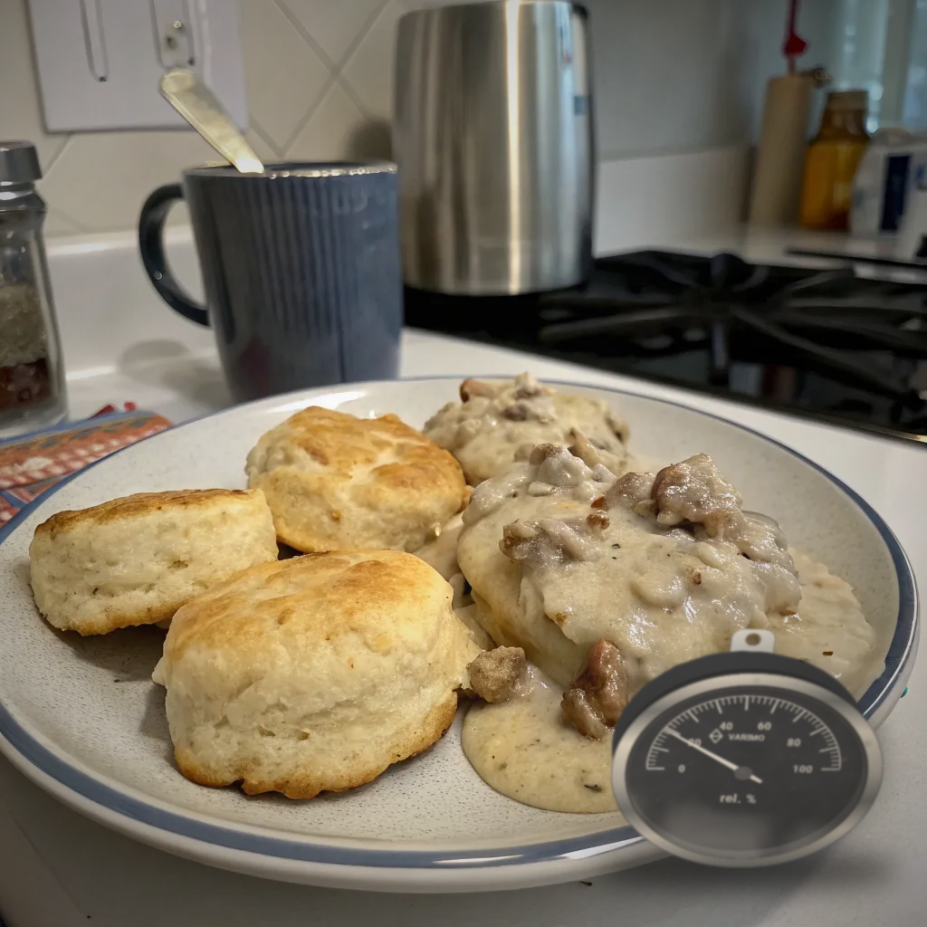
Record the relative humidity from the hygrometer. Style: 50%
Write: 20%
